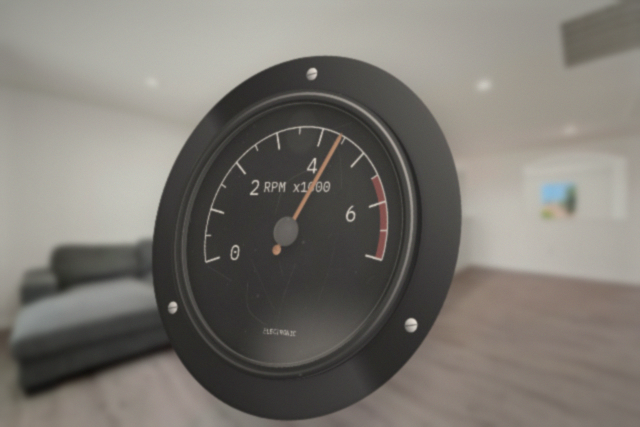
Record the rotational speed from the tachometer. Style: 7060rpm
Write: 4500rpm
